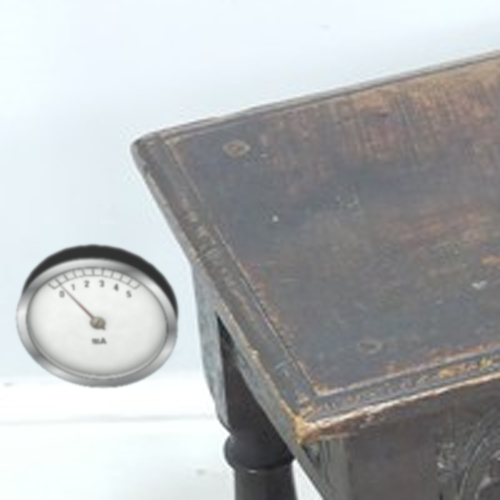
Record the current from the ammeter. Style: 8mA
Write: 0.5mA
